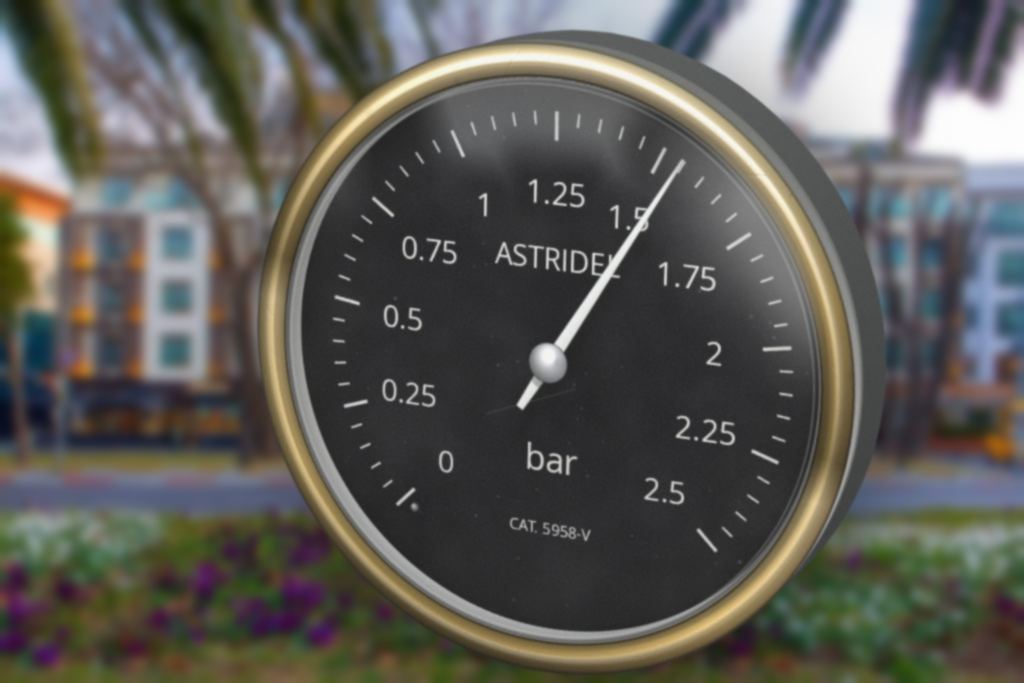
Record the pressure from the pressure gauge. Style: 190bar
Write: 1.55bar
